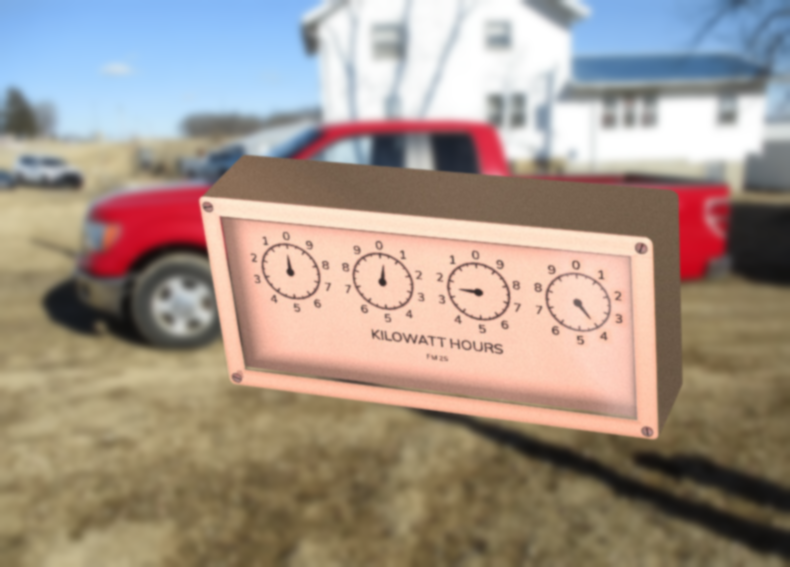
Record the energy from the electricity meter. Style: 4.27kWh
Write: 24kWh
